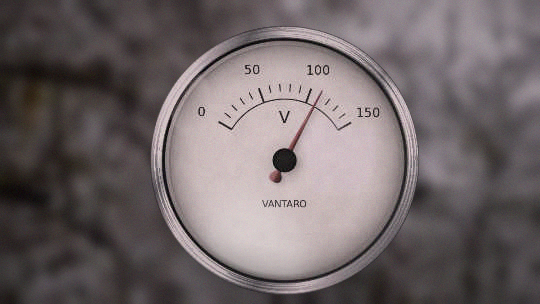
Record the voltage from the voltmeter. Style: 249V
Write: 110V
